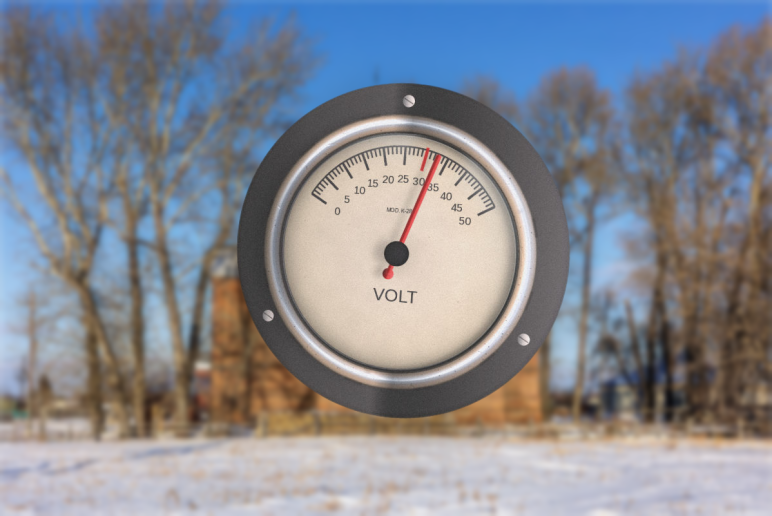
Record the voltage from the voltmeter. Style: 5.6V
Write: 33V
